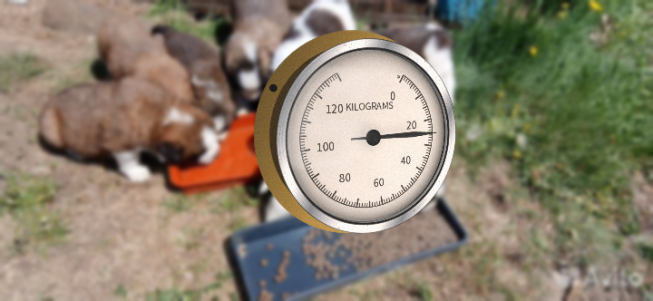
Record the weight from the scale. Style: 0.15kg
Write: 25kg
